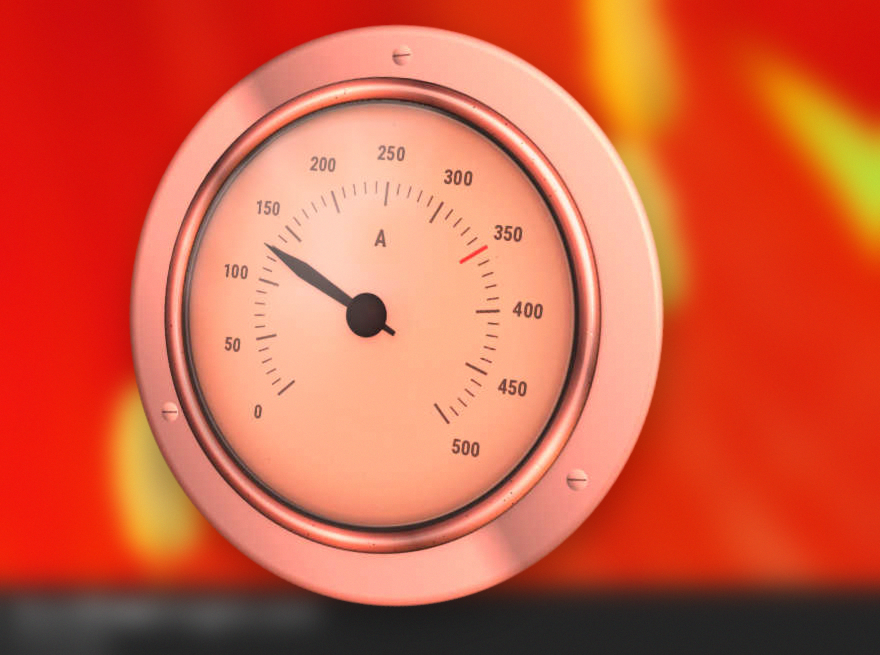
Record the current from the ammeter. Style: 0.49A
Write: 130A
